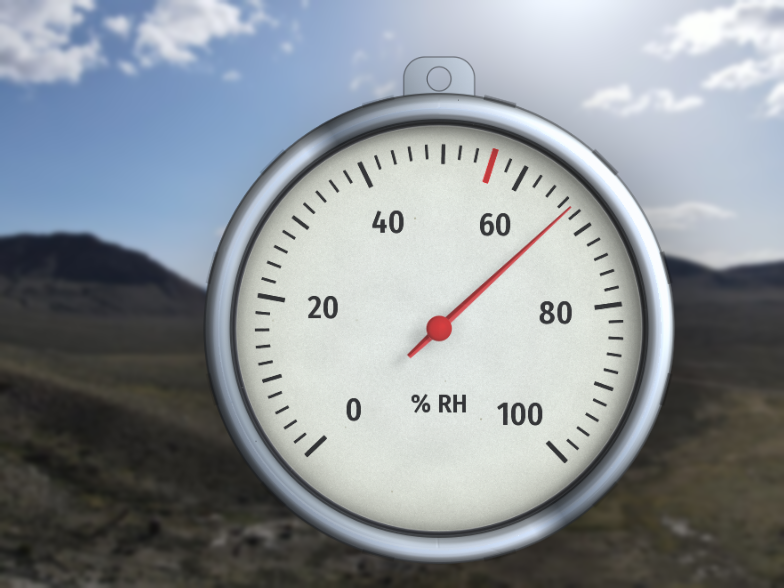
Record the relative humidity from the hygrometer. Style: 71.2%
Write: 67%
